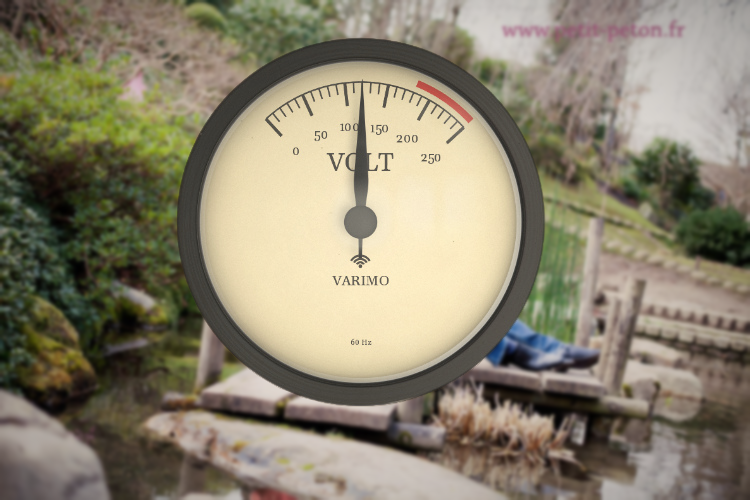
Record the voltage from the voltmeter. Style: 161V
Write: 120V
